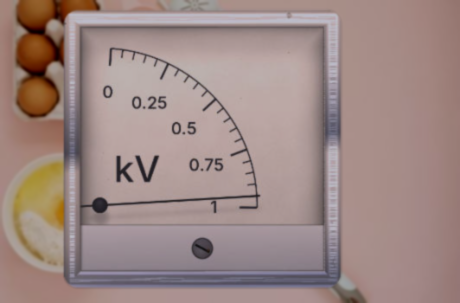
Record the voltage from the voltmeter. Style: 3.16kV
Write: 0.95kV
